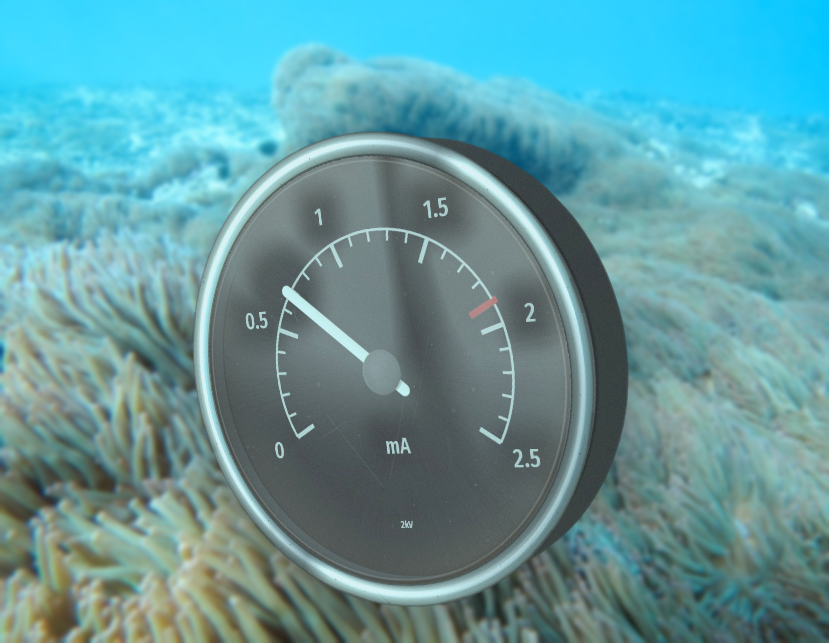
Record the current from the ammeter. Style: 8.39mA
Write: 0.7mA
